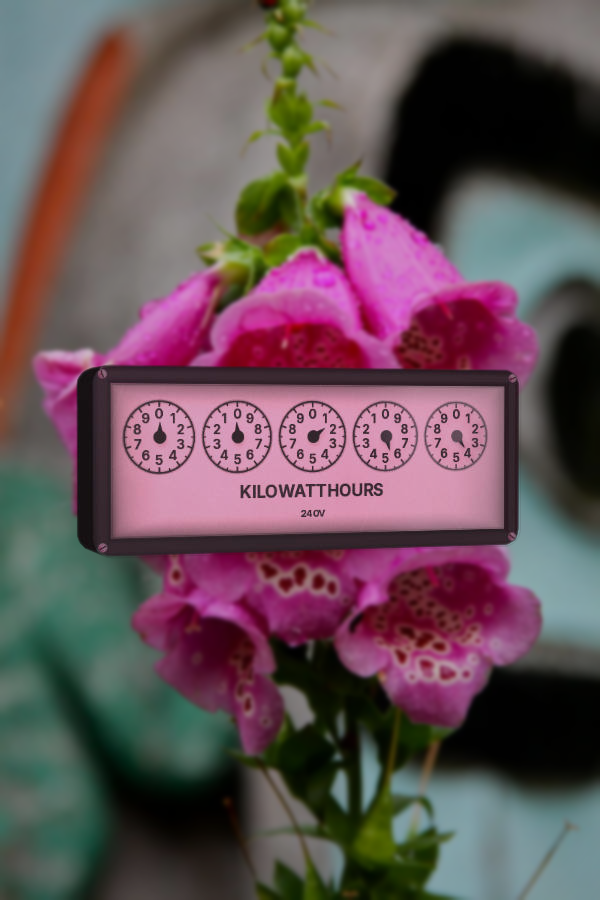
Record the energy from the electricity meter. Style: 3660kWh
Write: 154kWh
